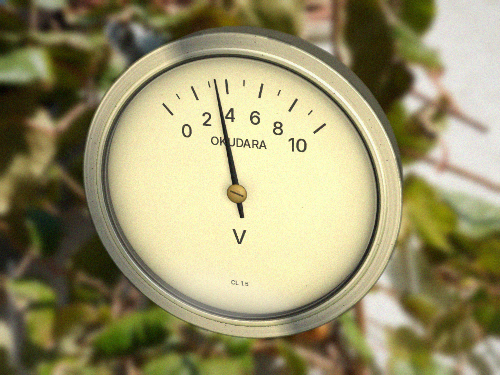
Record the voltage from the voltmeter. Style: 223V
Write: 3.5V
